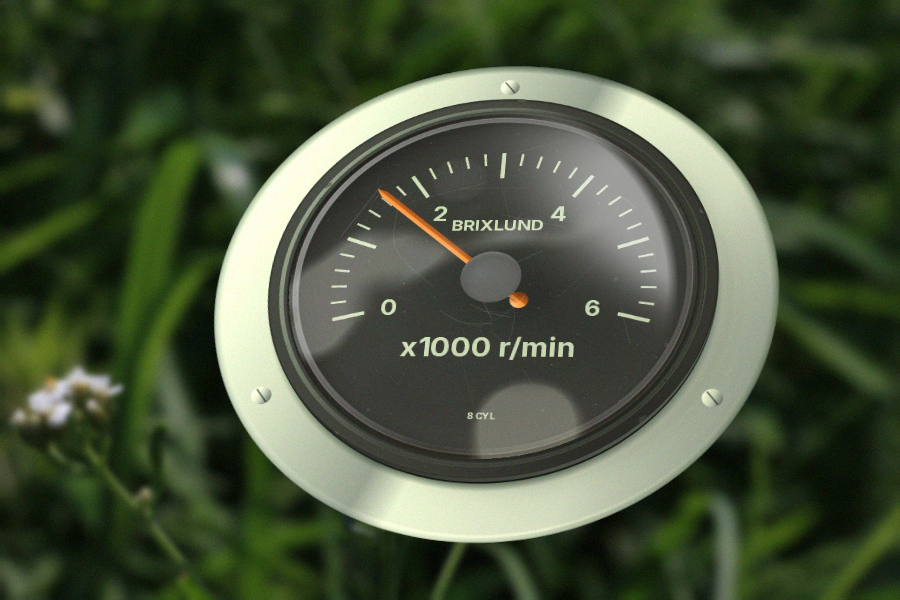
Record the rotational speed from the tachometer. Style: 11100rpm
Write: 1600rpm
